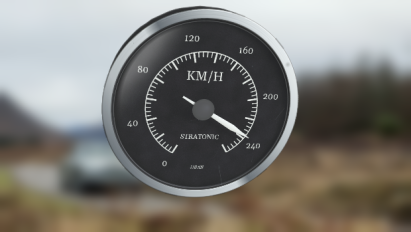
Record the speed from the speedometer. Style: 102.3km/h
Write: 236km/h
